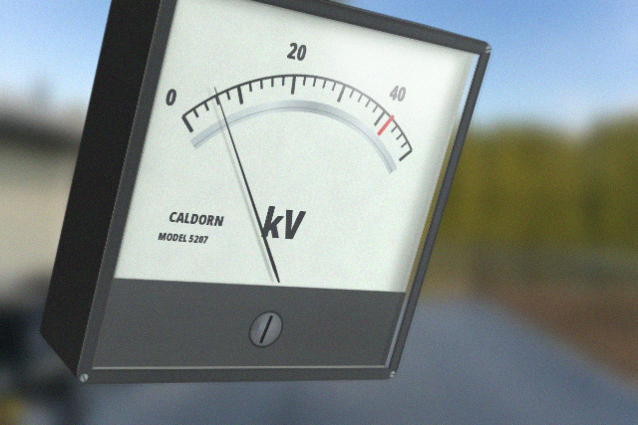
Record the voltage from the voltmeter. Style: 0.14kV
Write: 6kV
